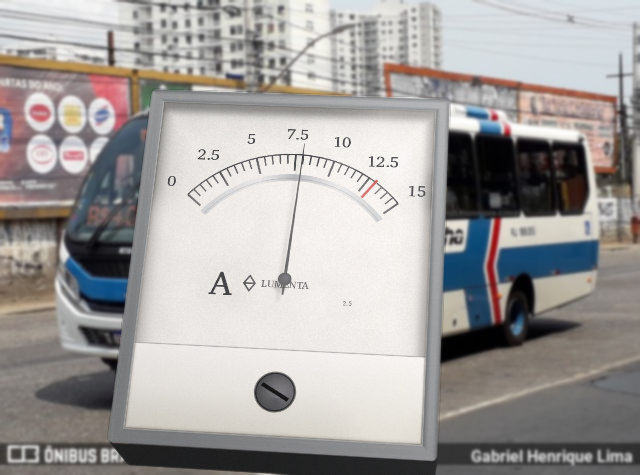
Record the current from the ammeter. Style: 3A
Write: 8A
